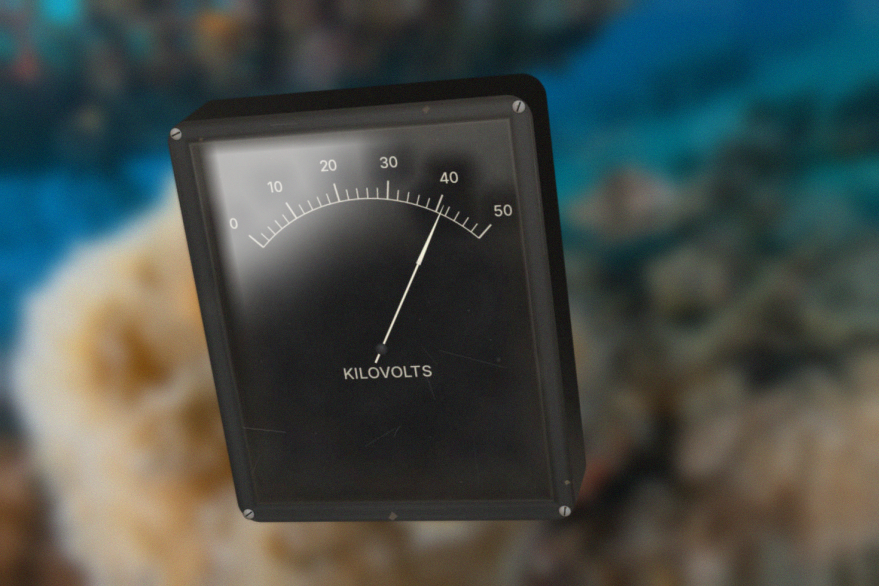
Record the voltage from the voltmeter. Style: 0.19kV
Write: 41kV
